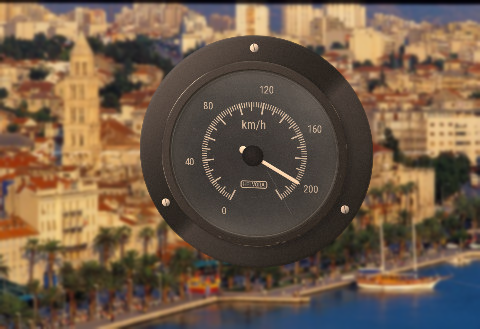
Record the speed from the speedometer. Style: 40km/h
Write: 200km/h
